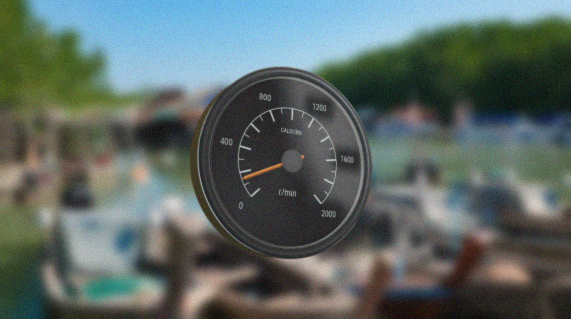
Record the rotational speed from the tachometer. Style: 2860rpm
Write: 150rpm
